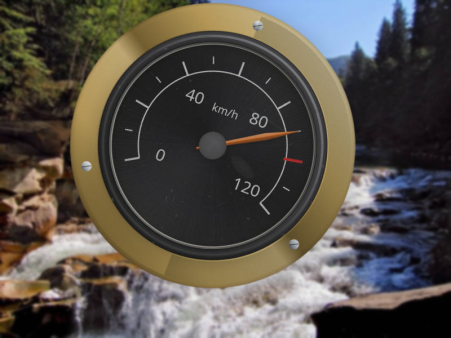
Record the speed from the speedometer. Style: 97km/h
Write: 90km/h
